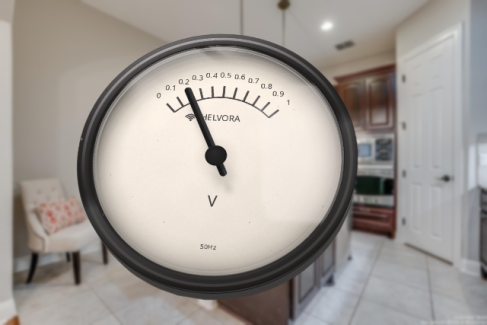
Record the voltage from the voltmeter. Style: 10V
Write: 0.2V
